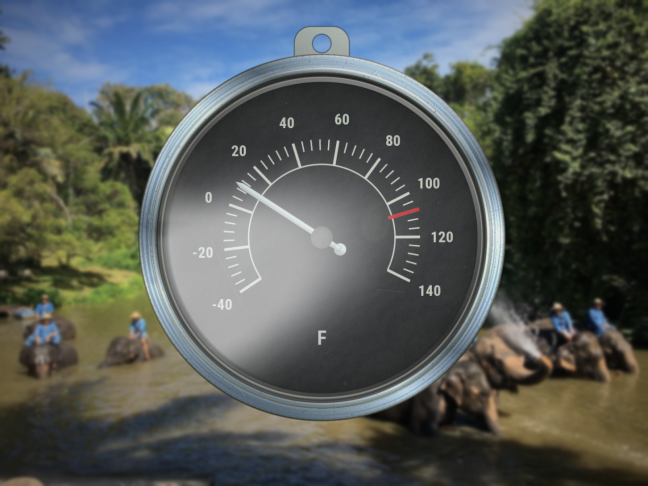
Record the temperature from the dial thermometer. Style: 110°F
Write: 10°F
